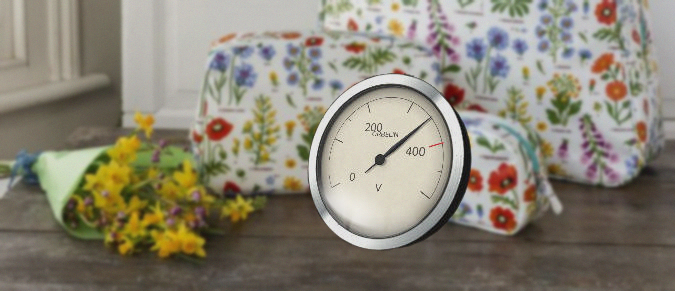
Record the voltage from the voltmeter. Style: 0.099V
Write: 350V
